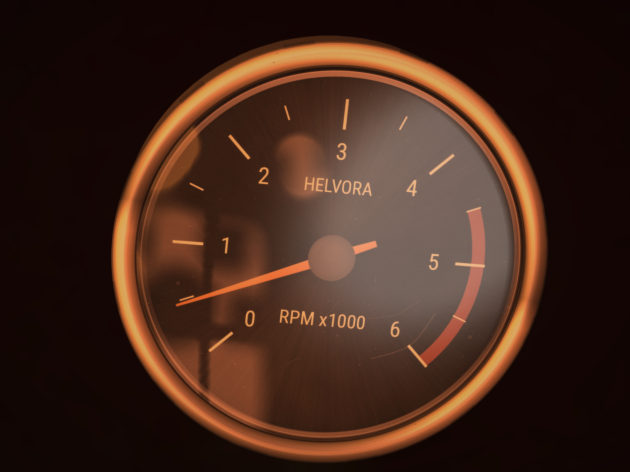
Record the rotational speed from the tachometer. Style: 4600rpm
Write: 500rpm
